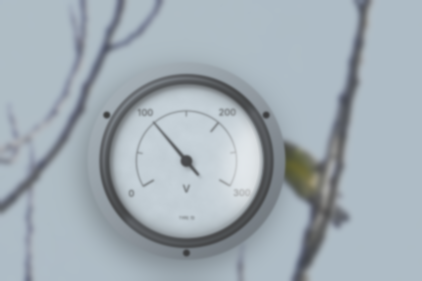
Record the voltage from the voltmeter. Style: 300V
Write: 100V
